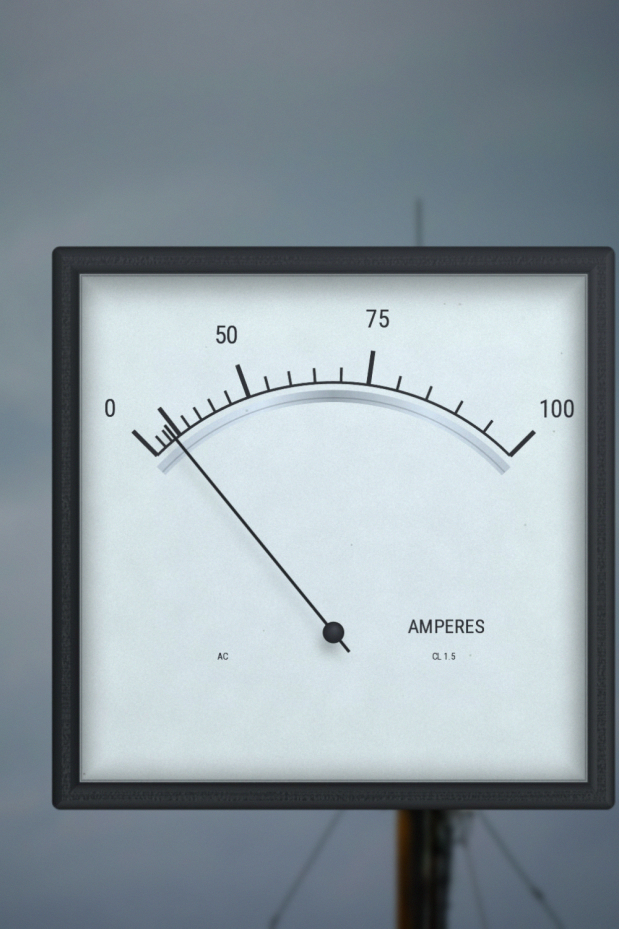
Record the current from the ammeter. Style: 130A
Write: 22.5A
